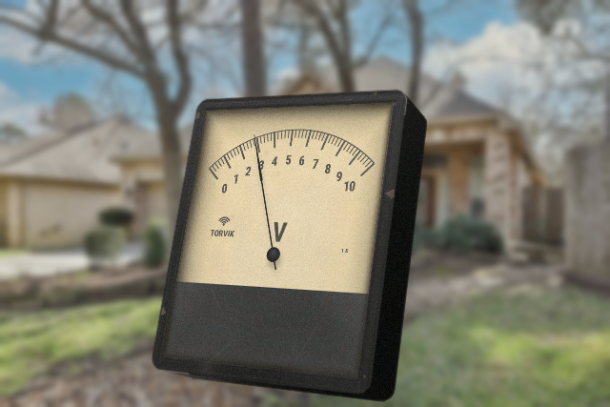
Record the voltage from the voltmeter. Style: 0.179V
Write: 3V
